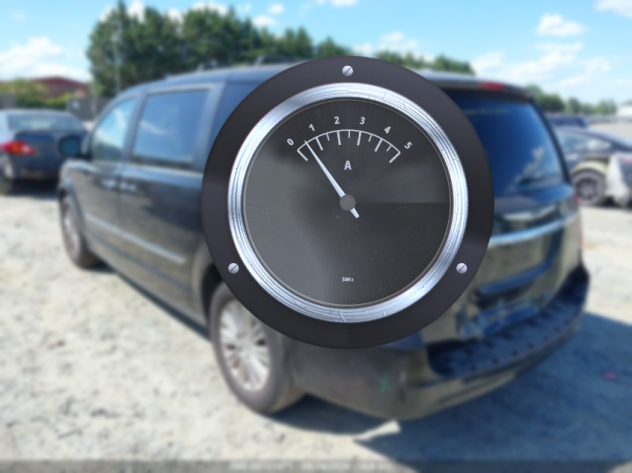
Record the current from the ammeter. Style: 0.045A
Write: 0.5A
